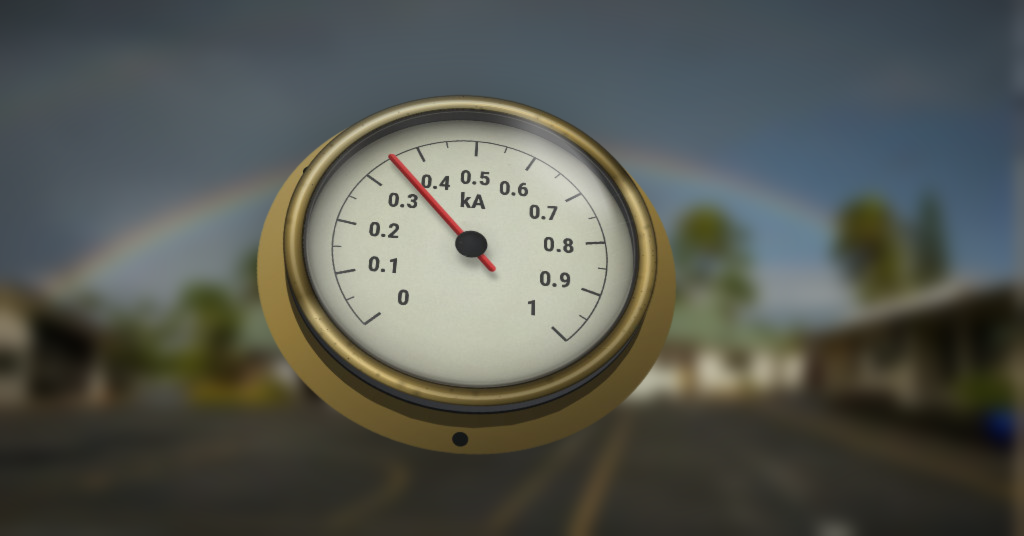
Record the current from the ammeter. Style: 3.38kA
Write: 0.35kA
